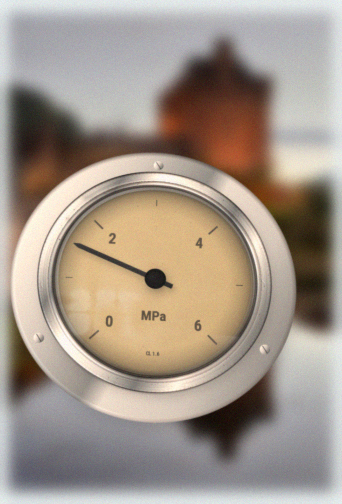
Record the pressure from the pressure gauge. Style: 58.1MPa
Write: 1.5MPa
